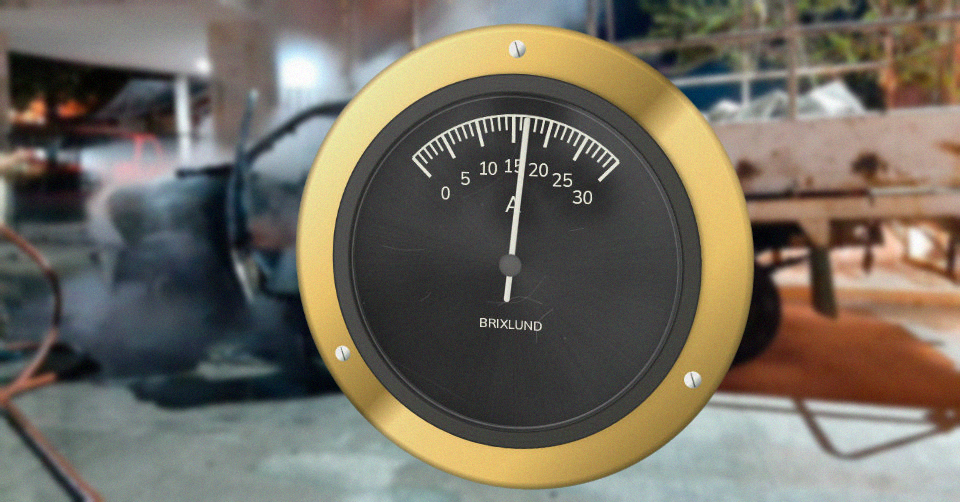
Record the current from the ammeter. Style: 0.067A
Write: 17A
